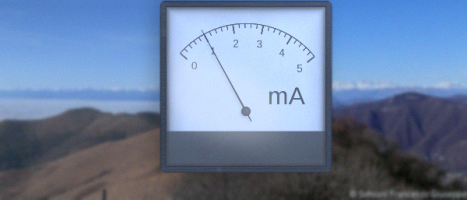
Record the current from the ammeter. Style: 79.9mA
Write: 1mA
